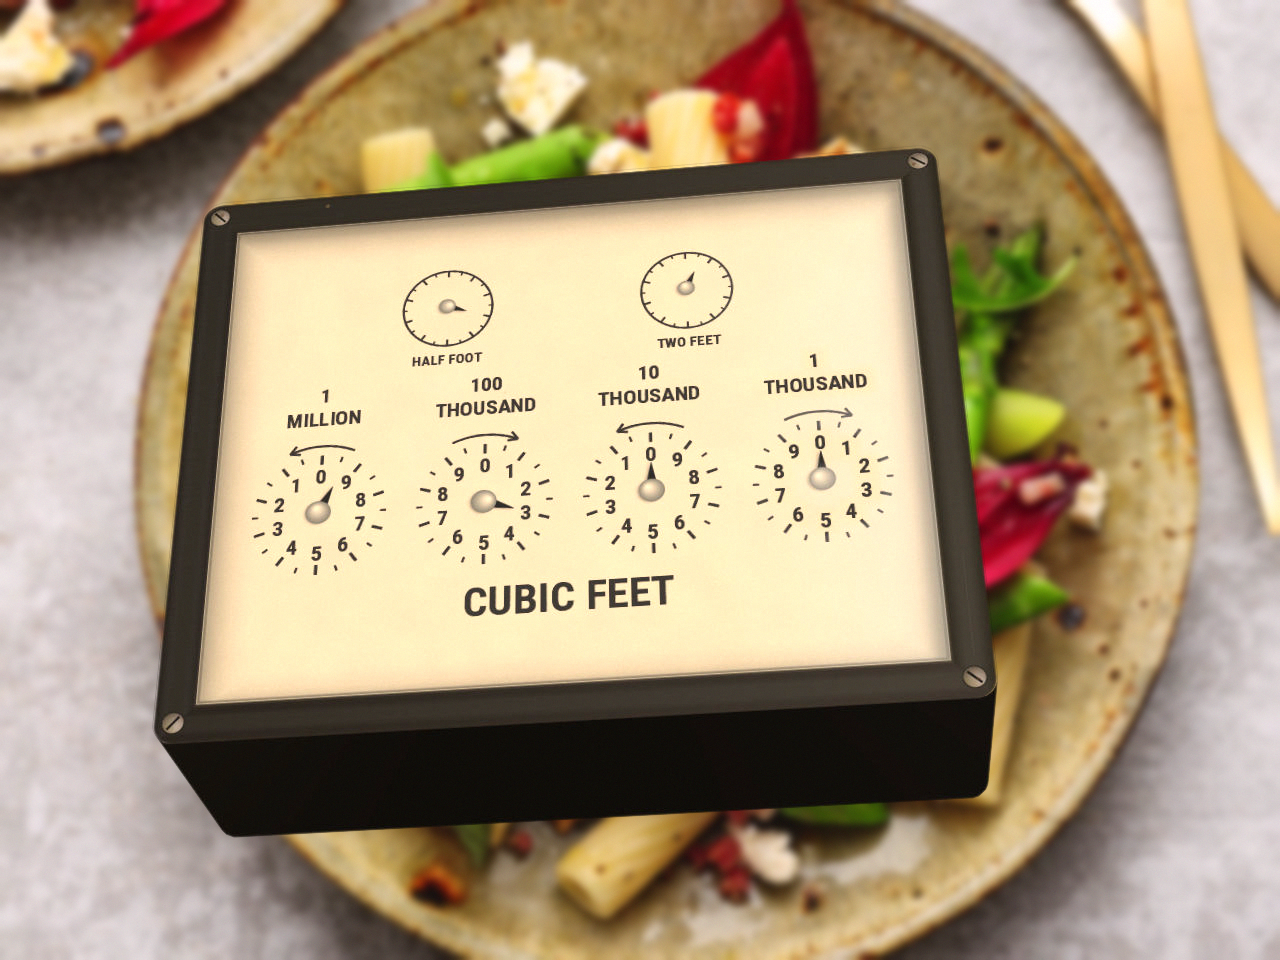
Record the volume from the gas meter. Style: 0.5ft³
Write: 930000ft³
